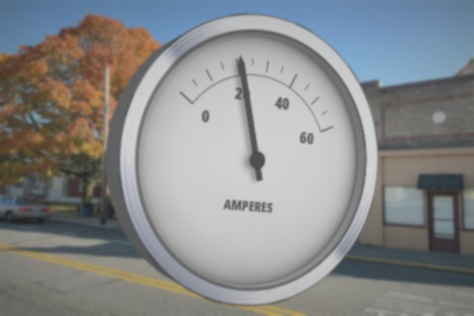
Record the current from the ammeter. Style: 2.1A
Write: 20A
